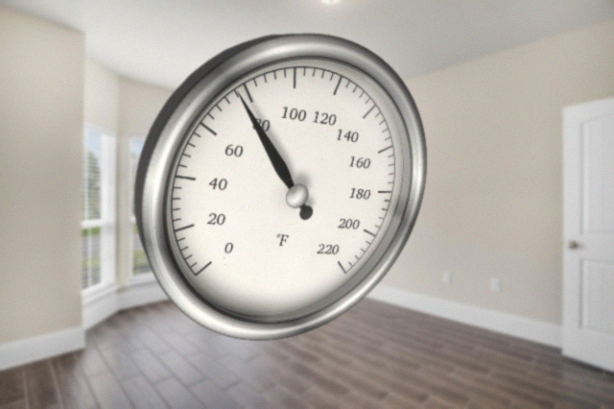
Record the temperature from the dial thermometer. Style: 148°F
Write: 76°F
